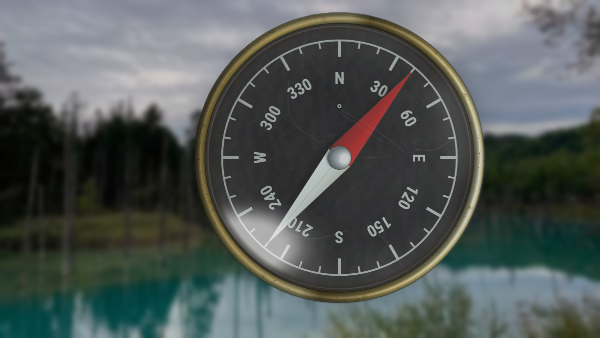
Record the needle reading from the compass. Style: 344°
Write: 40°
